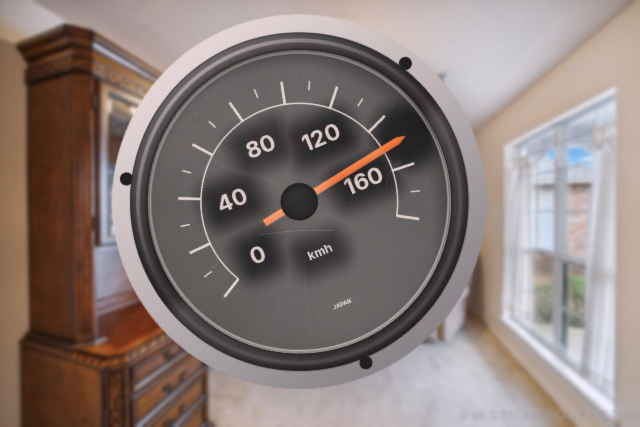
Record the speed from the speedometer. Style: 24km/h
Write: 150km/h
